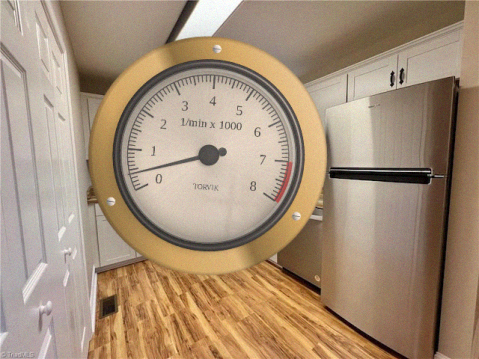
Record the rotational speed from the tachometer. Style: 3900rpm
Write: 400rpm
